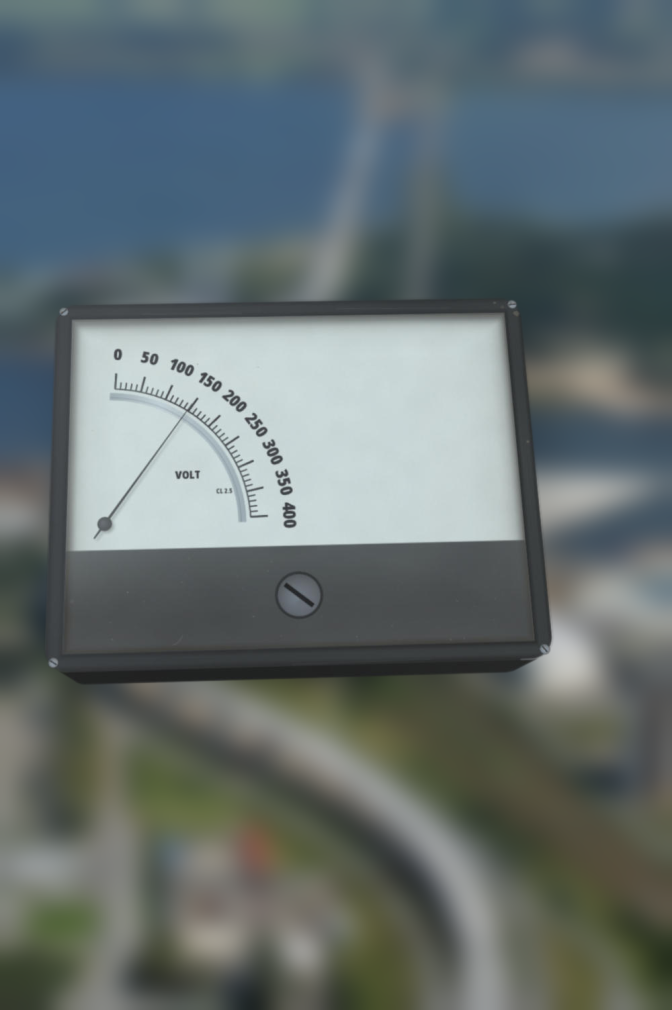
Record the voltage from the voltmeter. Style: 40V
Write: 150V
